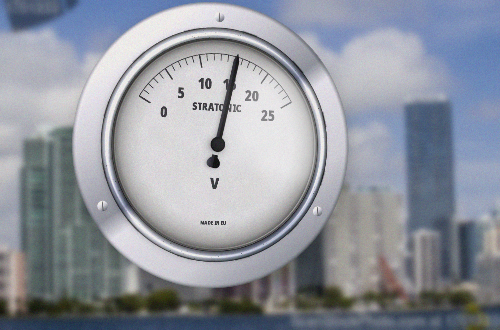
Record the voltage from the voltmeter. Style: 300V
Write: 15V
